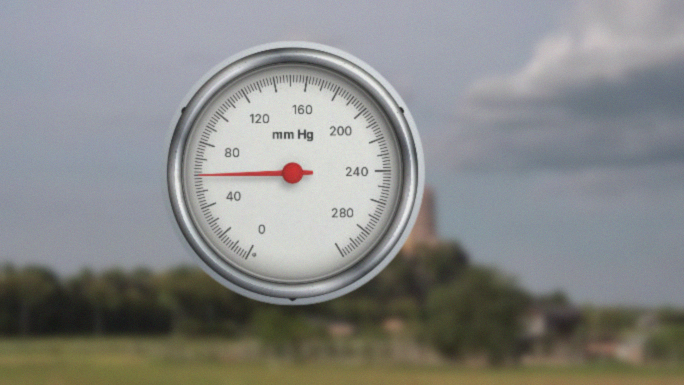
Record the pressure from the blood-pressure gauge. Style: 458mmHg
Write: 60mmHg
